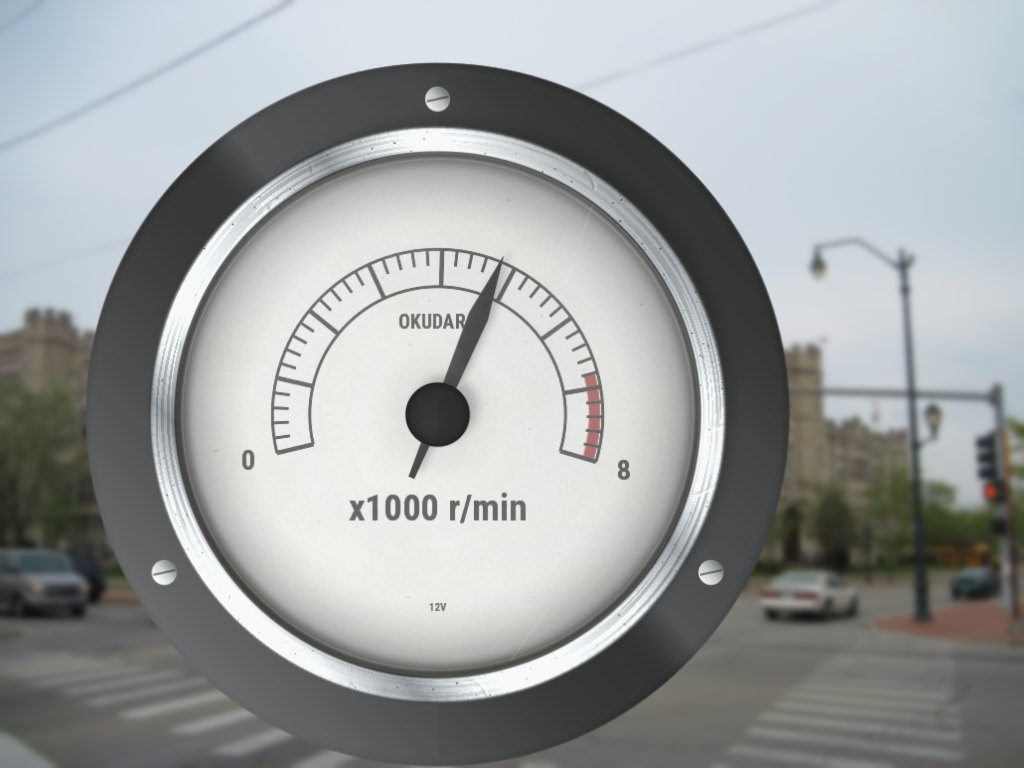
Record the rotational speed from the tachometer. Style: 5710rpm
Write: 4800rpm
